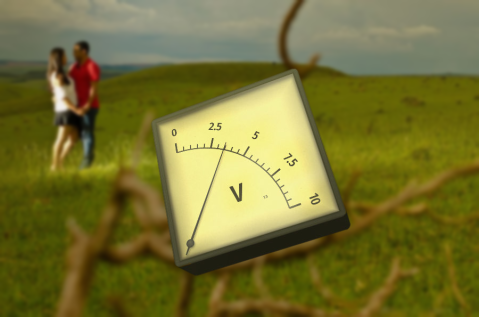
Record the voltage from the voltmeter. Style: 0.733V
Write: 3.5V
